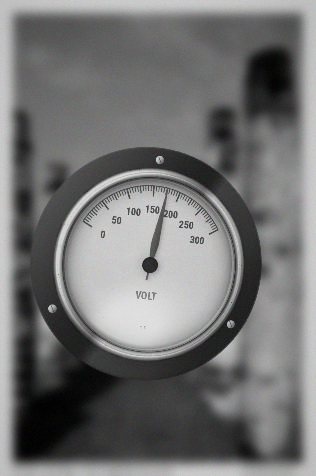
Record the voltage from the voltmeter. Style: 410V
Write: 175V
